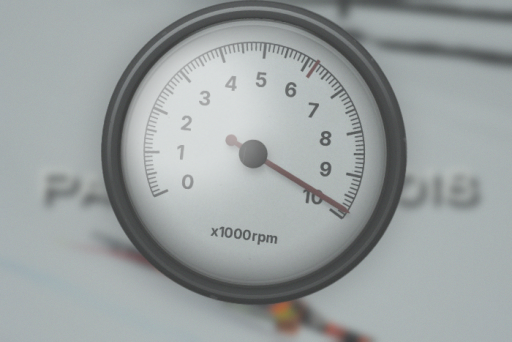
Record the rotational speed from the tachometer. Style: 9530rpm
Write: 9800rpm
